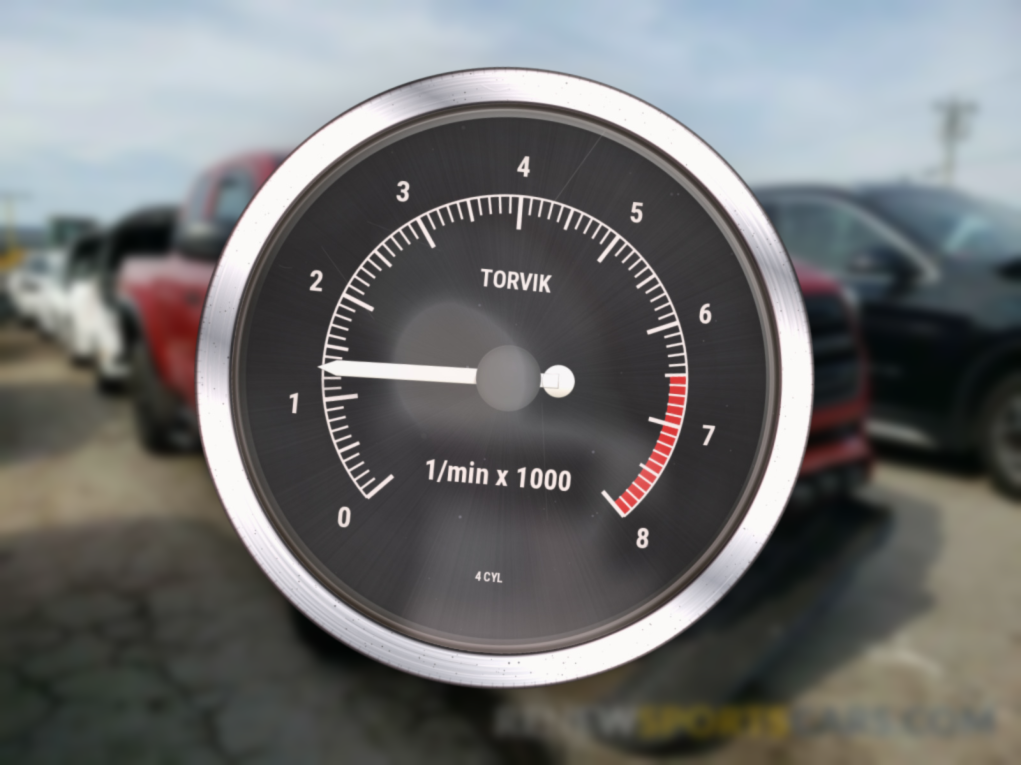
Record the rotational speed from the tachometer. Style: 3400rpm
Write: 1300rpm
